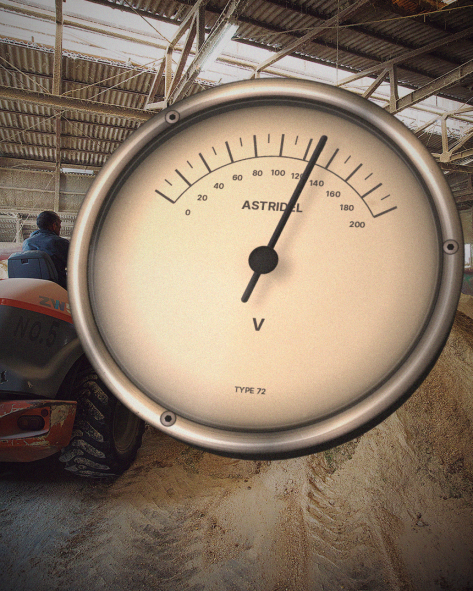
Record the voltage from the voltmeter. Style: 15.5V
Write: 130V
